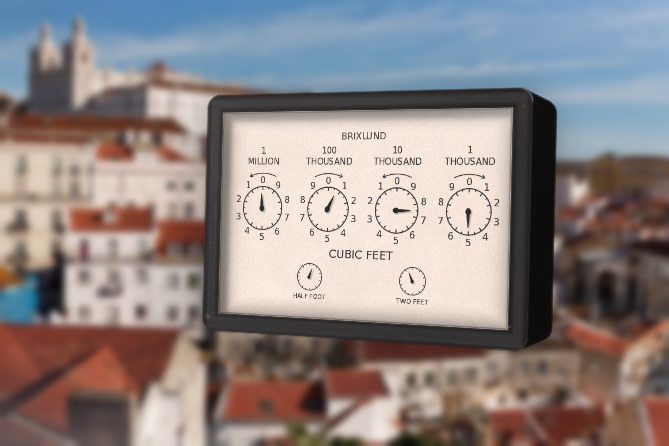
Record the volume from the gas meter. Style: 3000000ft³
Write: 7500ft³
